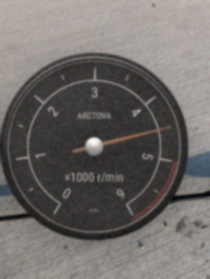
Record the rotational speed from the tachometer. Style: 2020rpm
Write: 4500rpm
